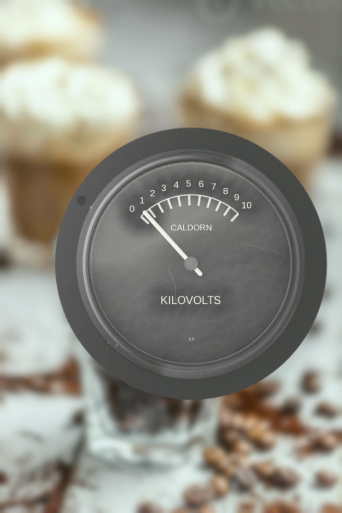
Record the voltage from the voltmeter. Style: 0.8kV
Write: 0.5kV
